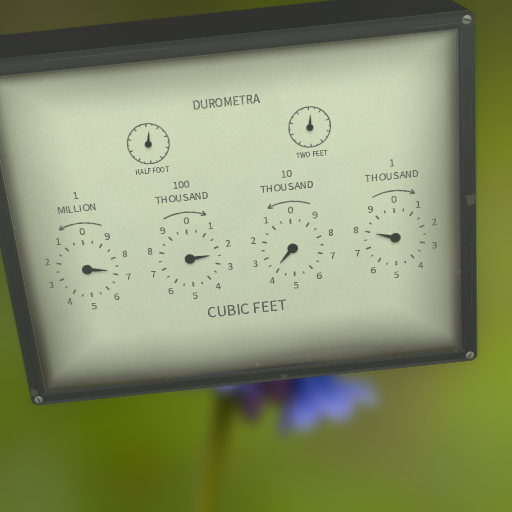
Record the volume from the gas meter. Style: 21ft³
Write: 723800ft³
